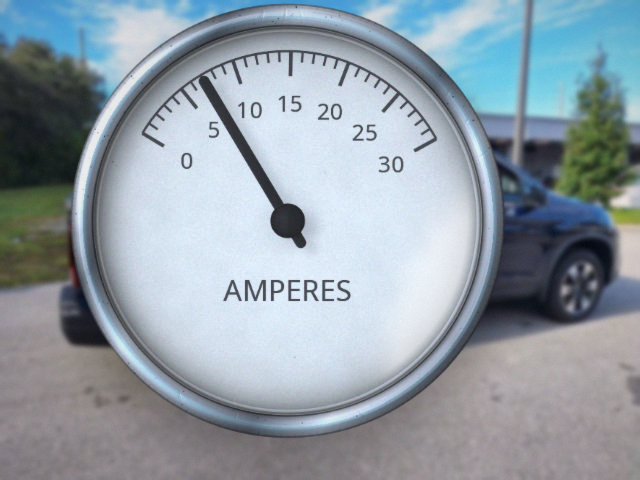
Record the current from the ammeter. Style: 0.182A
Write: 7A
